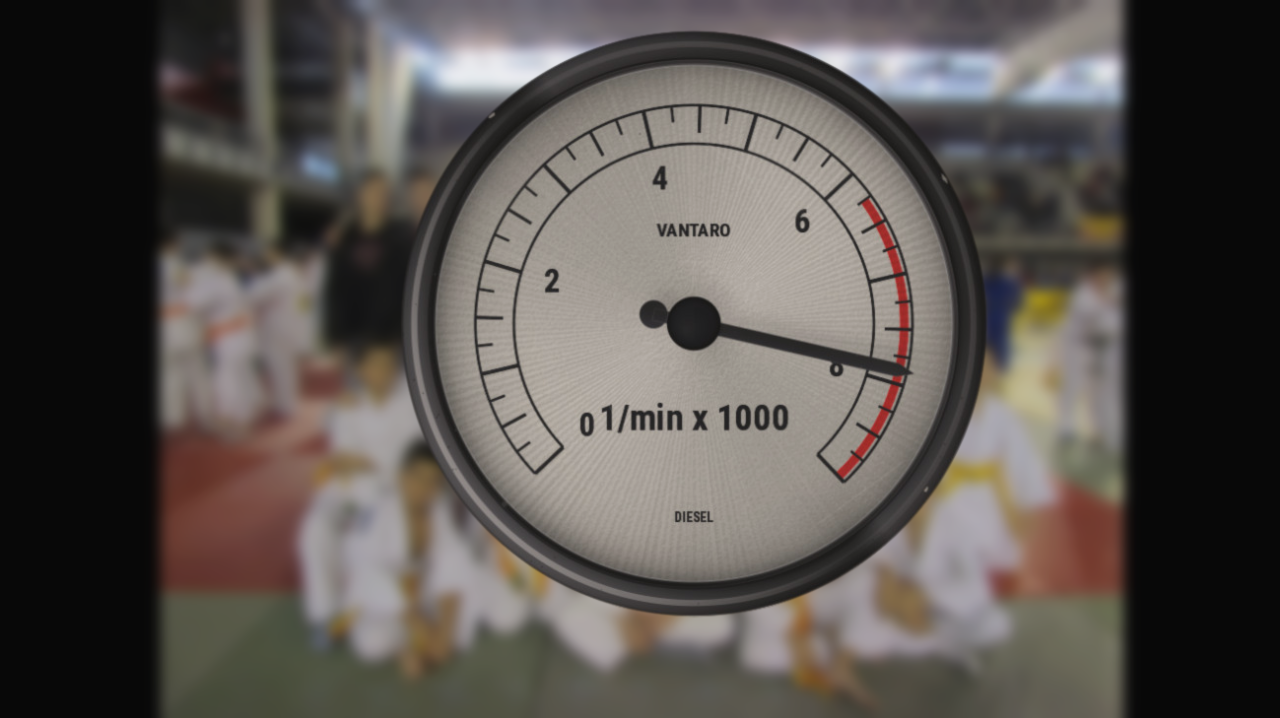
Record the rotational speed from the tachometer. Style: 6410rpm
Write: 7875rpm
